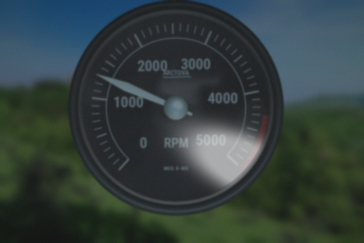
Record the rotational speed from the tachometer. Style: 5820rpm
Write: 1300rpm
